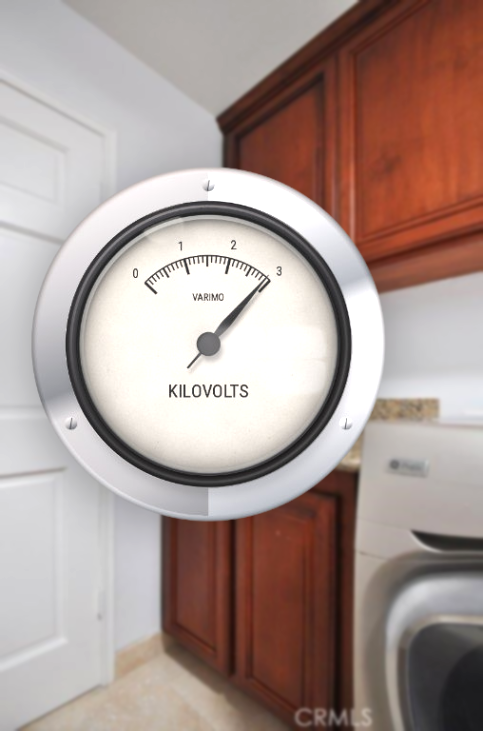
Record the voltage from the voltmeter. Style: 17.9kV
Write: 2.9kV
